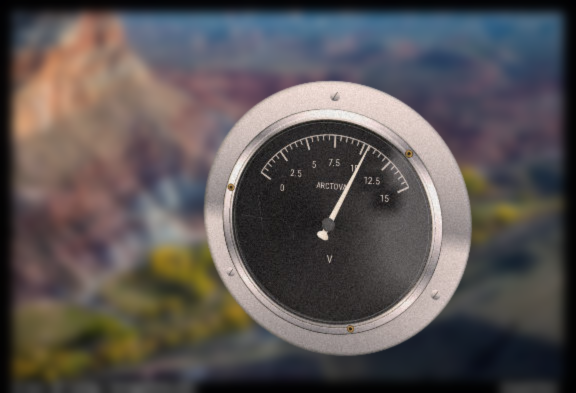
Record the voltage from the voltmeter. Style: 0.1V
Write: 10.5V
